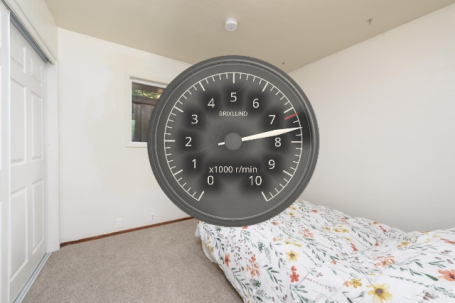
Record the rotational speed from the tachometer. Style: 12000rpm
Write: 7600rpm
